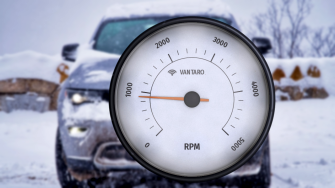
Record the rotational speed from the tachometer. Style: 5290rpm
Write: 900rpm
